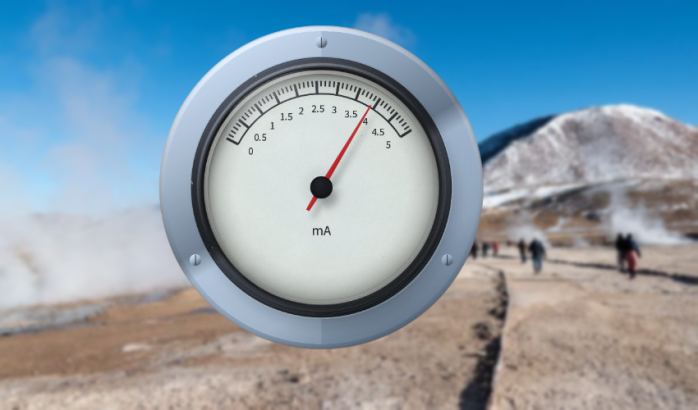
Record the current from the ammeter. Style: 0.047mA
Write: 3.9mA
